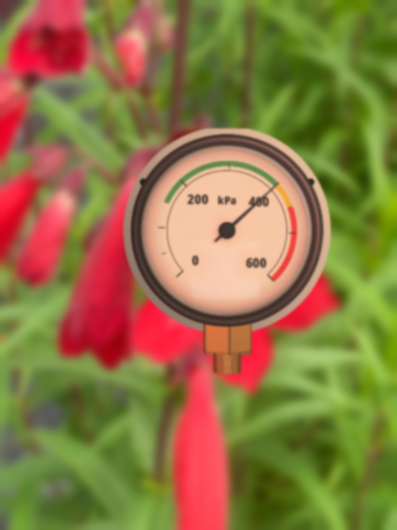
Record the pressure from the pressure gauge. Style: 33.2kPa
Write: 400kPa
